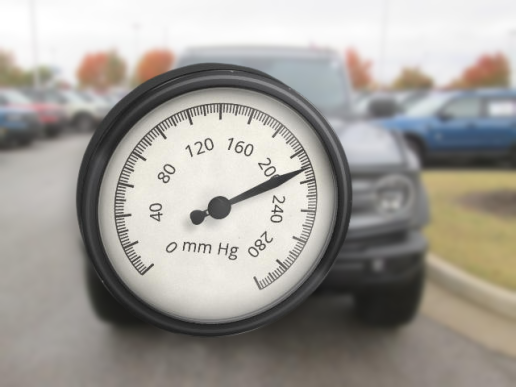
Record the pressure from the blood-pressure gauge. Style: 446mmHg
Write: 210mmHg
